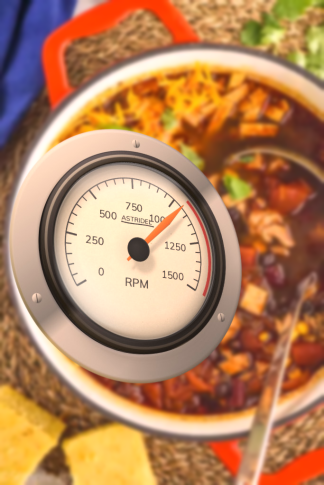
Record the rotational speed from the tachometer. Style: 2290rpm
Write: 1050rpm
